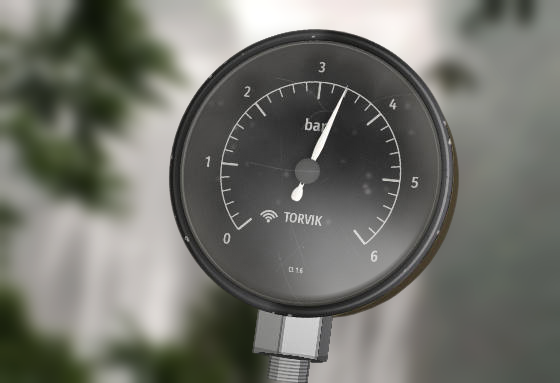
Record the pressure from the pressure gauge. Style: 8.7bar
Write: 3.4bar
